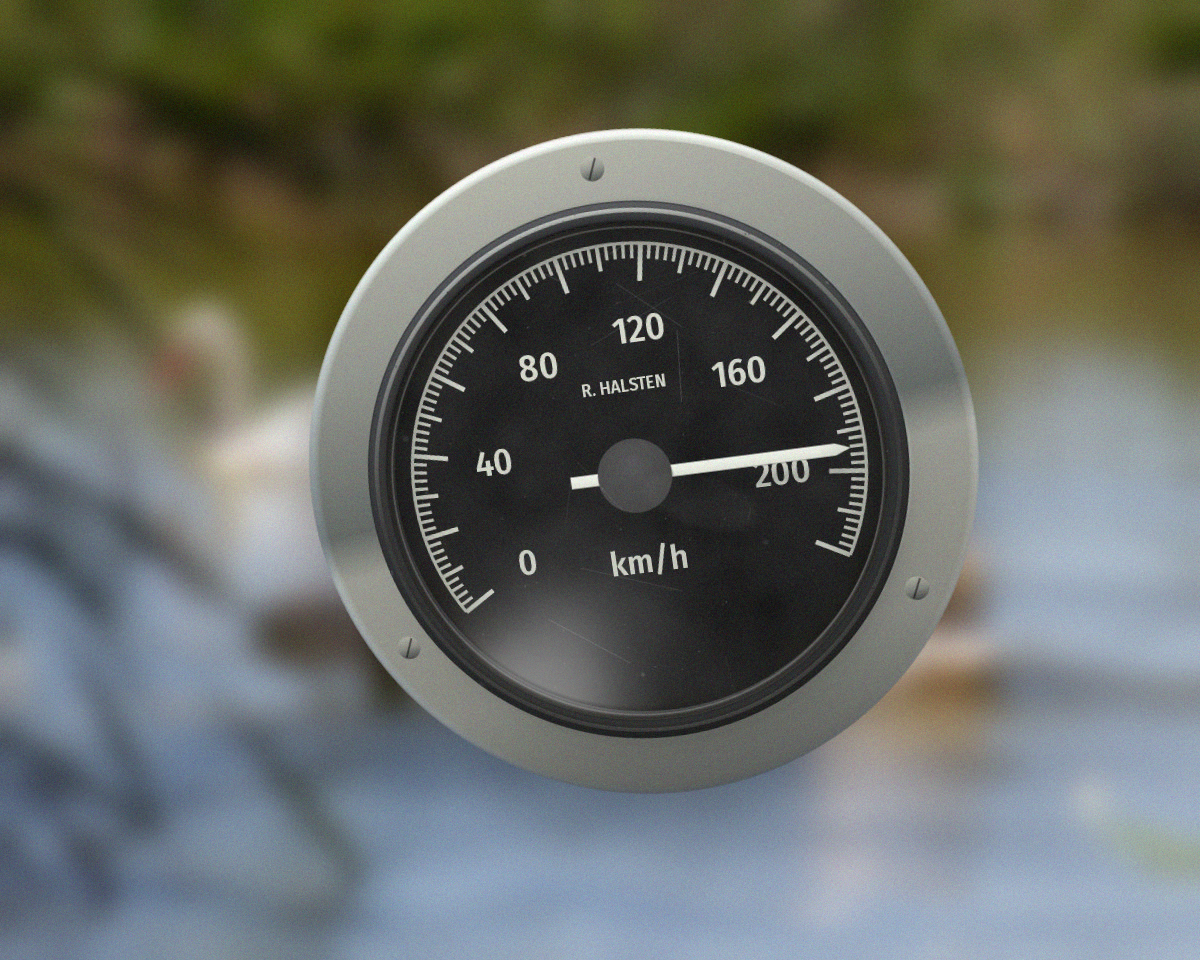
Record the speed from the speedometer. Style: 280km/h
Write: 194km/h
